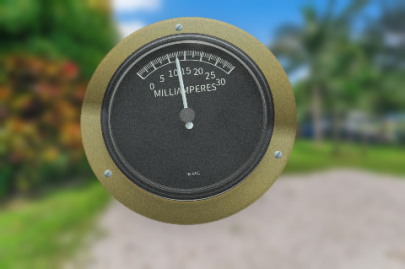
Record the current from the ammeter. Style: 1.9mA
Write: 12.5mA
